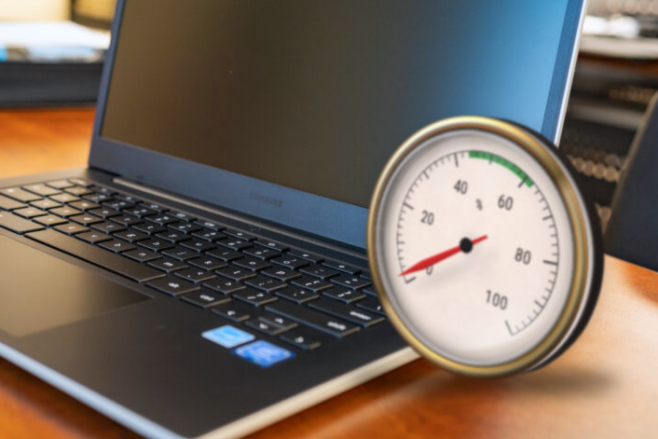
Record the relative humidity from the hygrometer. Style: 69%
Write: 2%
